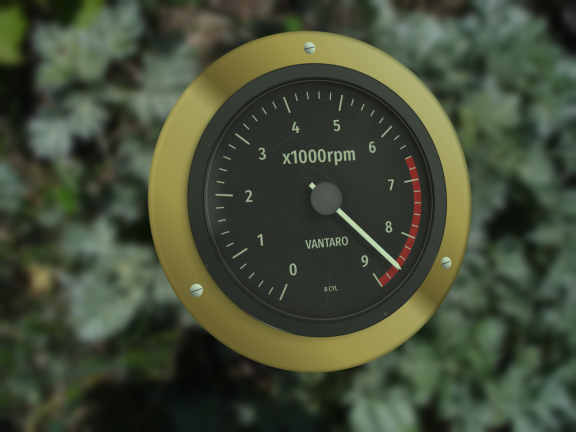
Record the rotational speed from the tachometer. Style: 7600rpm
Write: 8600rpm
